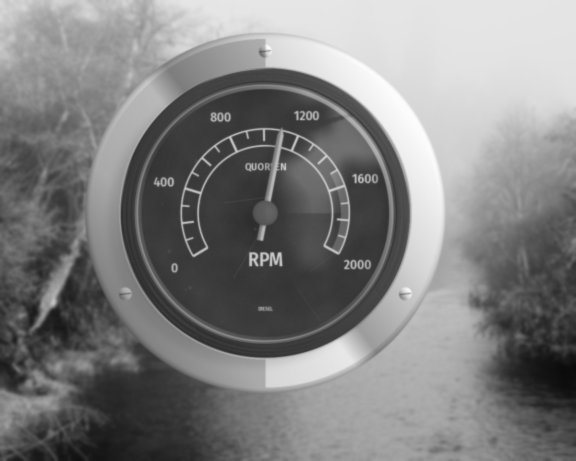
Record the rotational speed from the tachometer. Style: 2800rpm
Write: 1100rpm
